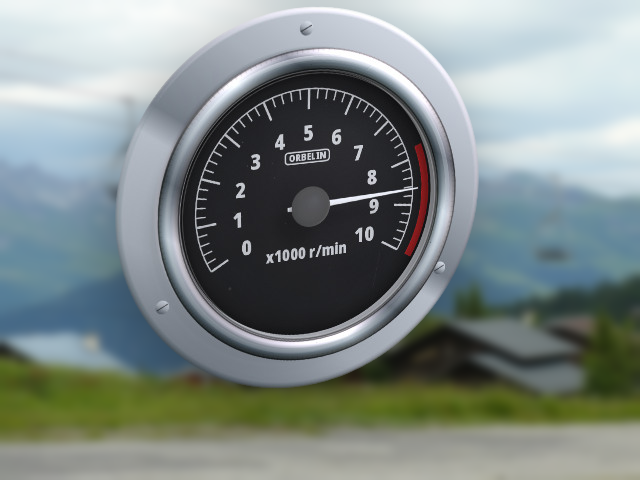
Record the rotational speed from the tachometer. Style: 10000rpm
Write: 8600rpm
